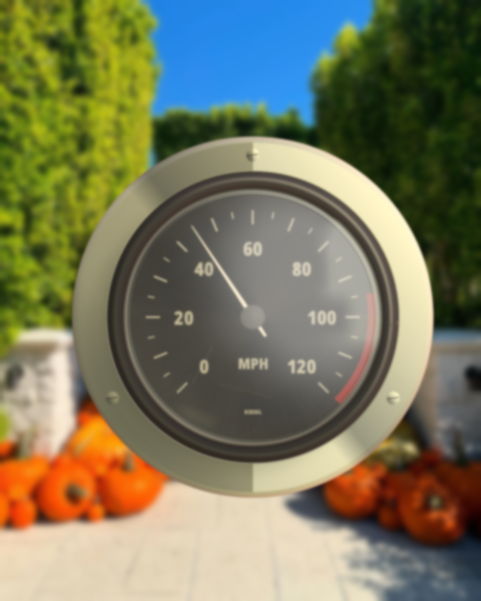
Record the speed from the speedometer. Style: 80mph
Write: 45mph
